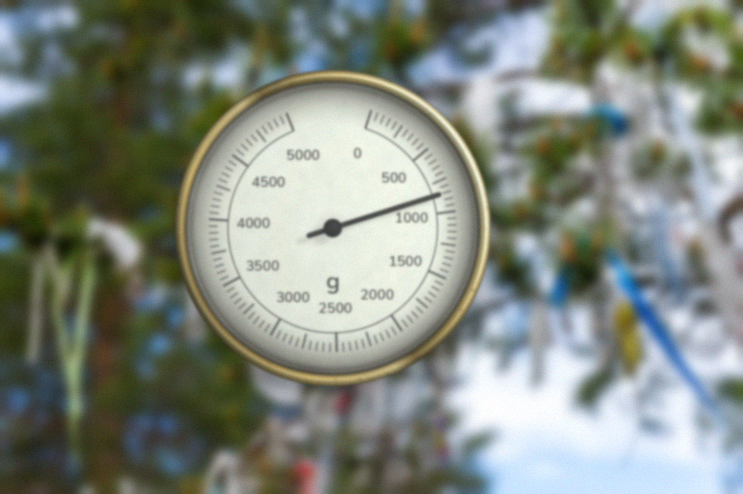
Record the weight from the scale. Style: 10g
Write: 850g
